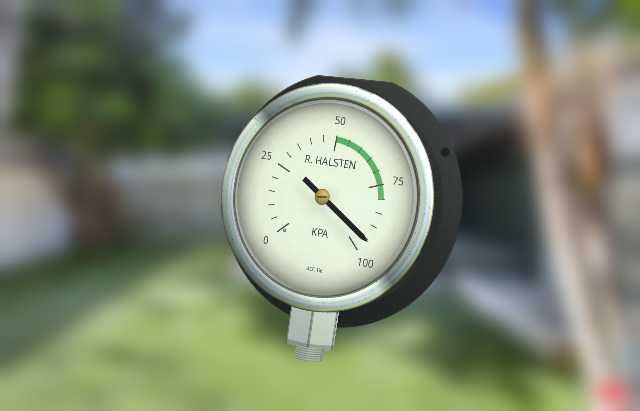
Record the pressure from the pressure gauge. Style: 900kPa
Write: 95kPa
